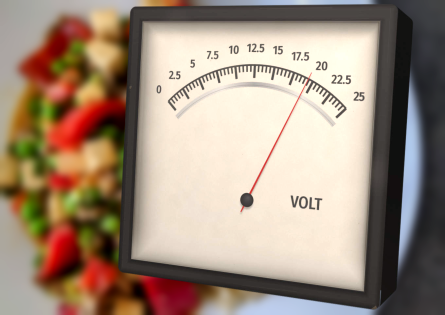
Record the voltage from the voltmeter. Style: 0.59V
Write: 19.5V
